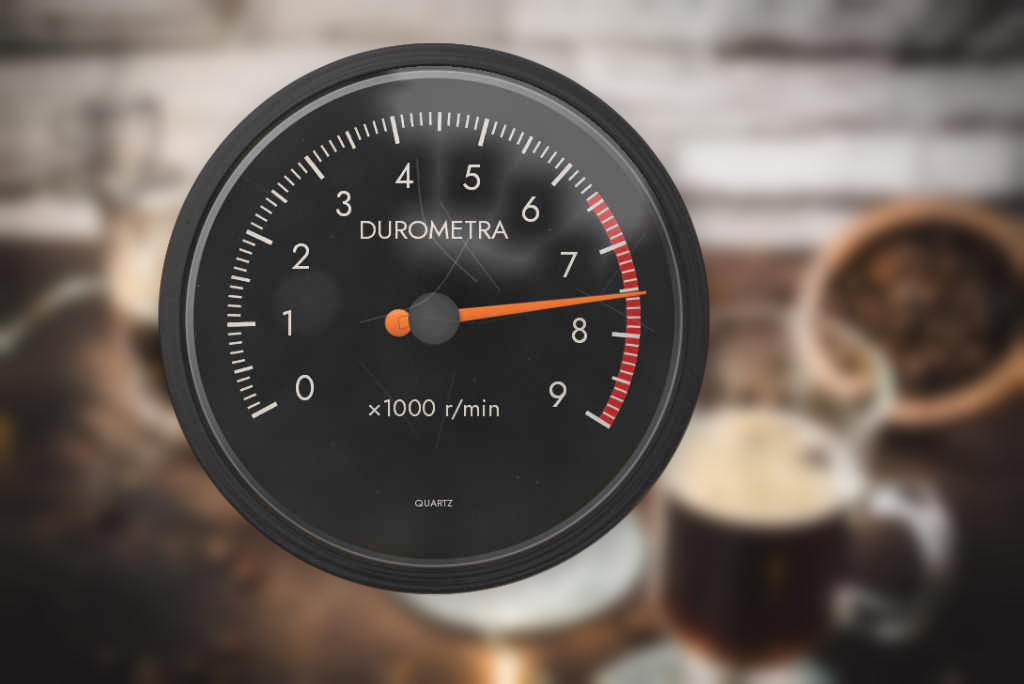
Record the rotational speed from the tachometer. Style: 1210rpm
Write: 7550rpm
